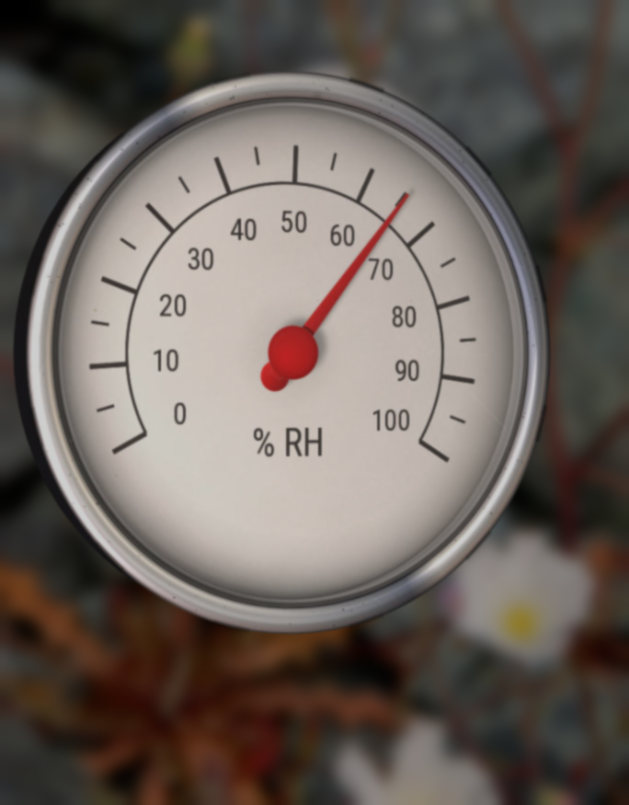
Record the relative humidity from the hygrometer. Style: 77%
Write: 65%
